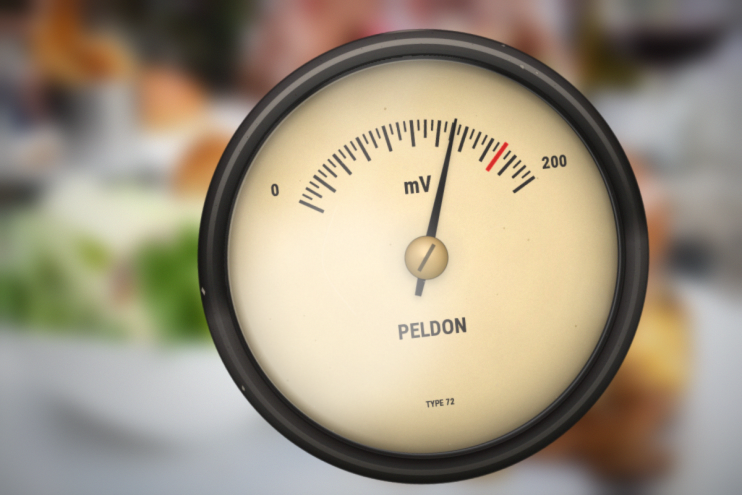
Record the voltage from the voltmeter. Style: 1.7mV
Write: 130mV
